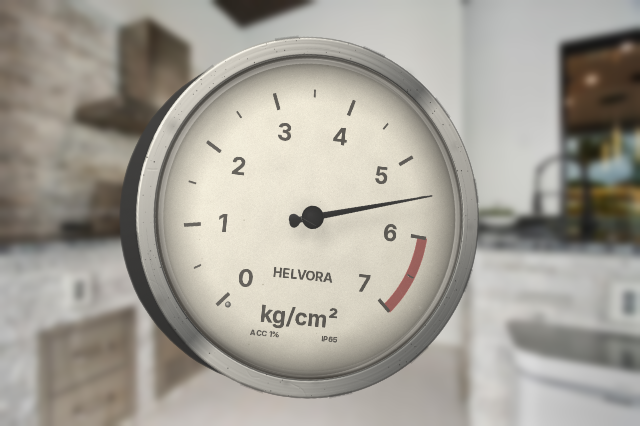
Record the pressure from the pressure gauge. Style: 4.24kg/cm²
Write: 5.5kg/cm²
